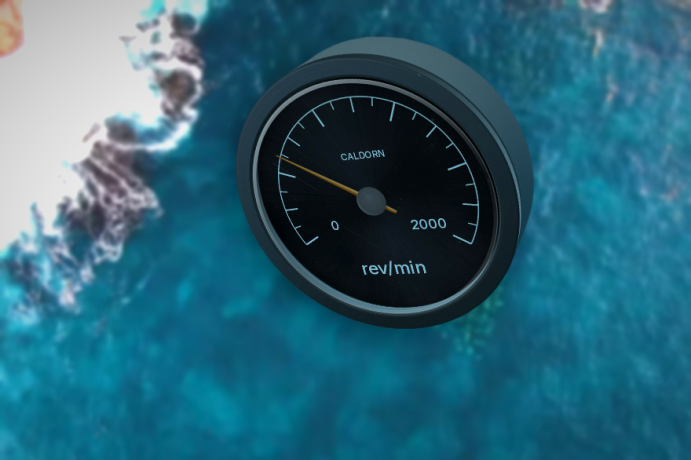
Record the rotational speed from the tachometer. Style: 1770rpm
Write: 500rpm
